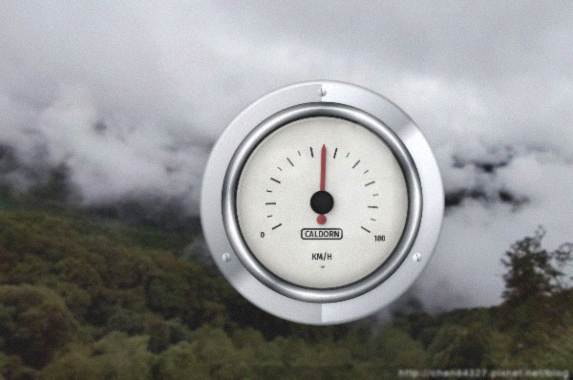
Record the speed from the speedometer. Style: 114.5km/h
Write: 90km/h
